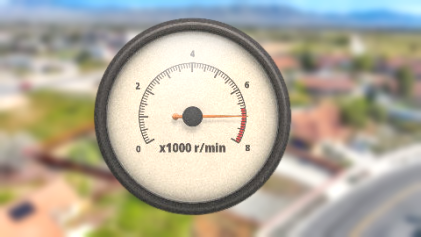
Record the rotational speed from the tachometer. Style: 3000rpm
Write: 7000rpm
